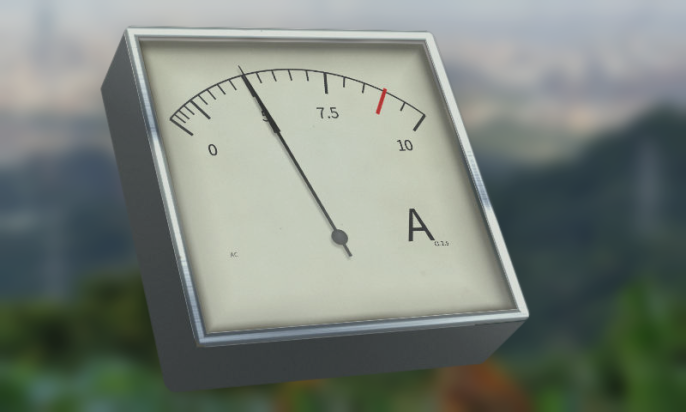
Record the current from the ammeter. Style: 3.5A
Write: 5A
